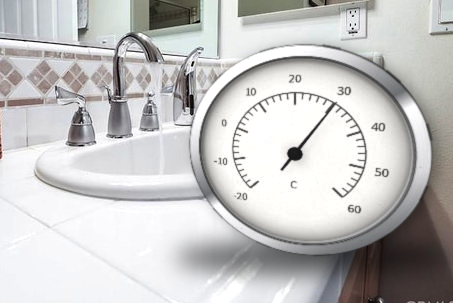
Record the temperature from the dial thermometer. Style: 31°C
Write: 30°C
